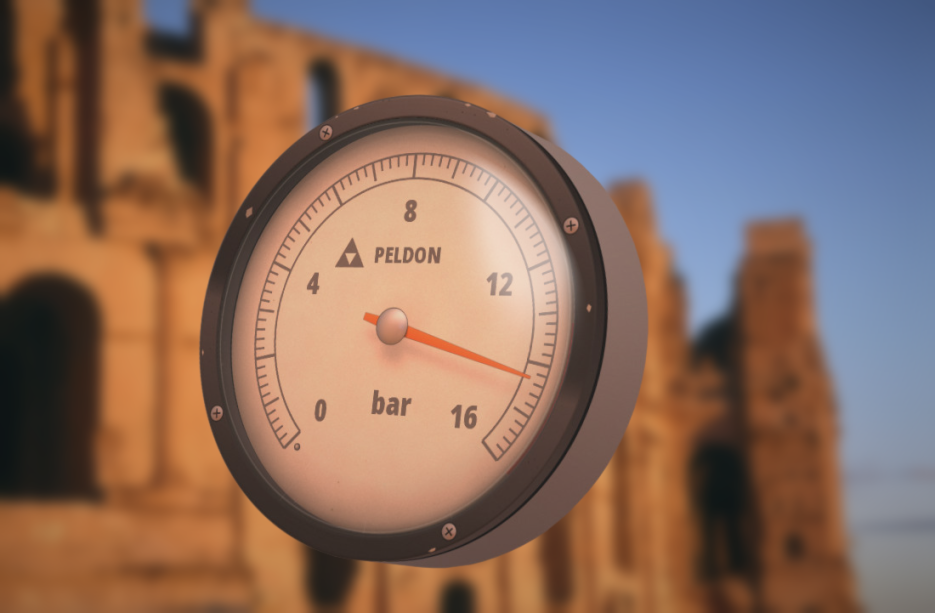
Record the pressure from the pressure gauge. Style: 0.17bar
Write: 14.3bar
